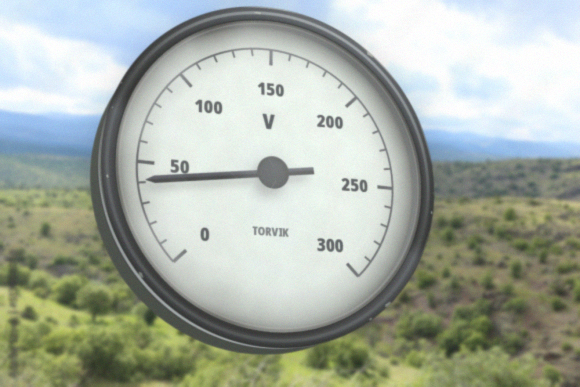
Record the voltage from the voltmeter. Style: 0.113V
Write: 40V
